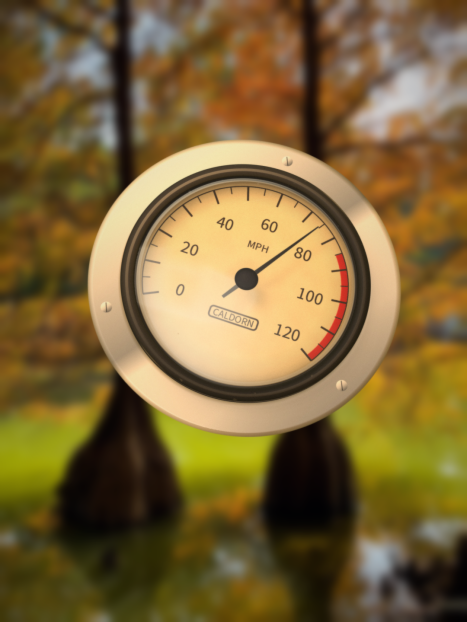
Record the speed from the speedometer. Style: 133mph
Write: 75mph
